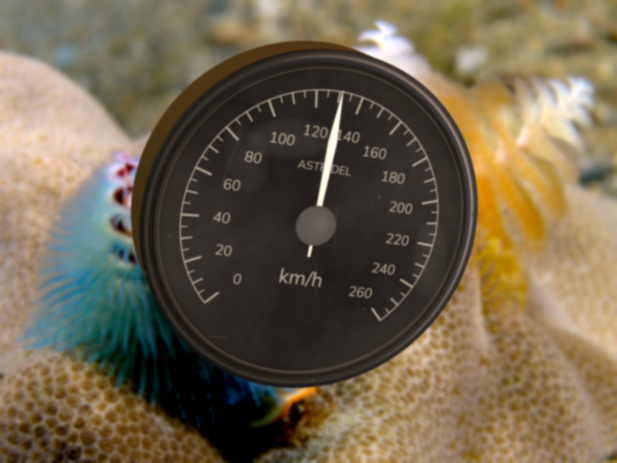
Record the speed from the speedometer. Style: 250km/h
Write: 130km/h
